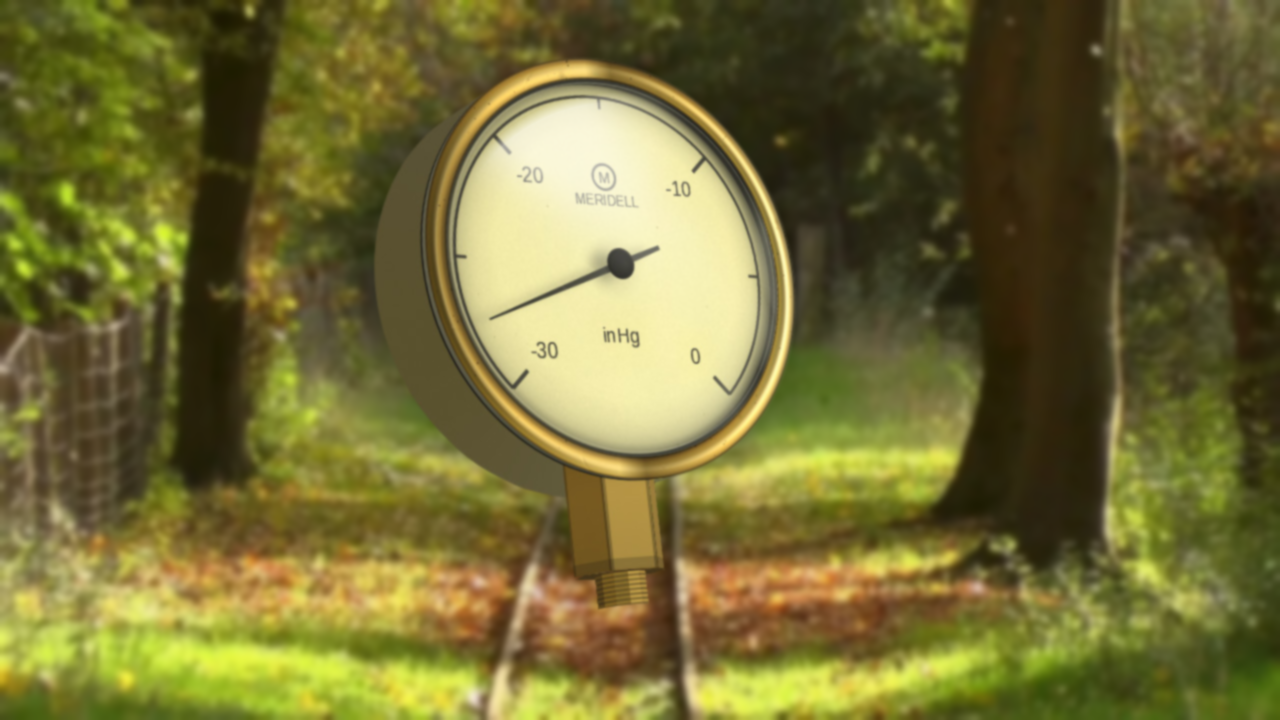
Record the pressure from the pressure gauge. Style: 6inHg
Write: -27.5inHg
